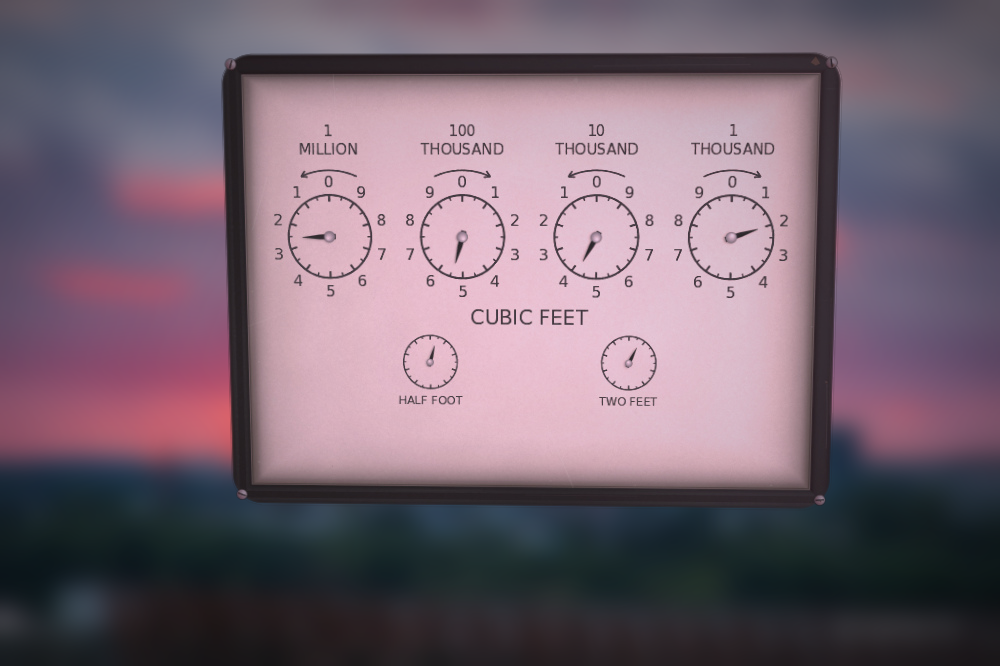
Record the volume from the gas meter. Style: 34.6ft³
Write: 254200ft³
